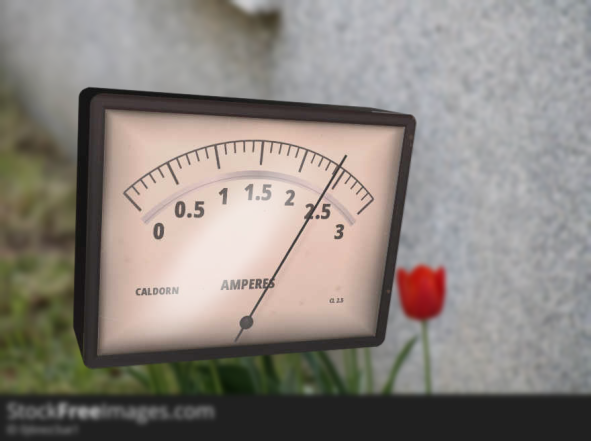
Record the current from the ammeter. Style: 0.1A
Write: 2.4A
